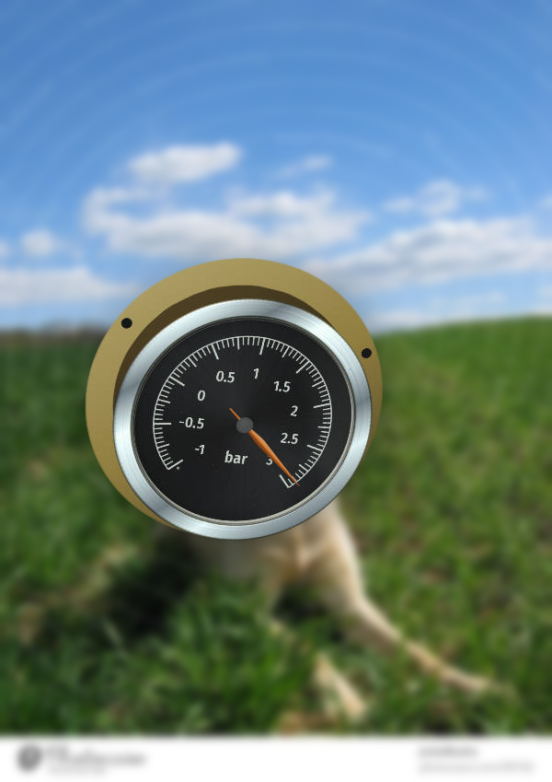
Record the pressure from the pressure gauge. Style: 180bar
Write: 2.9bar
